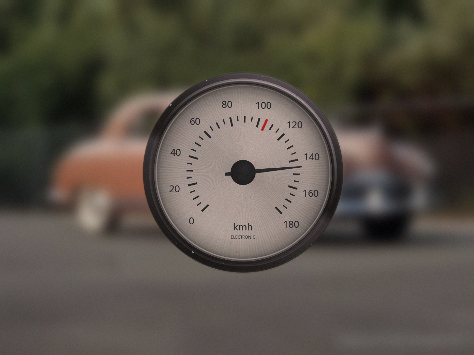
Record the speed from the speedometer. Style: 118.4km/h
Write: 145km/h
